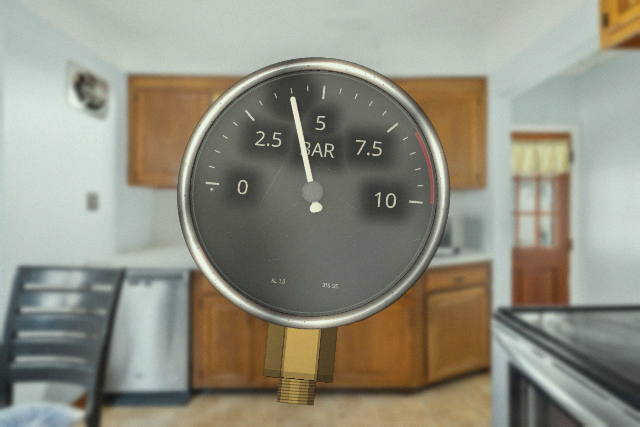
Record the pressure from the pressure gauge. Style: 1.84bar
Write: 4bar
